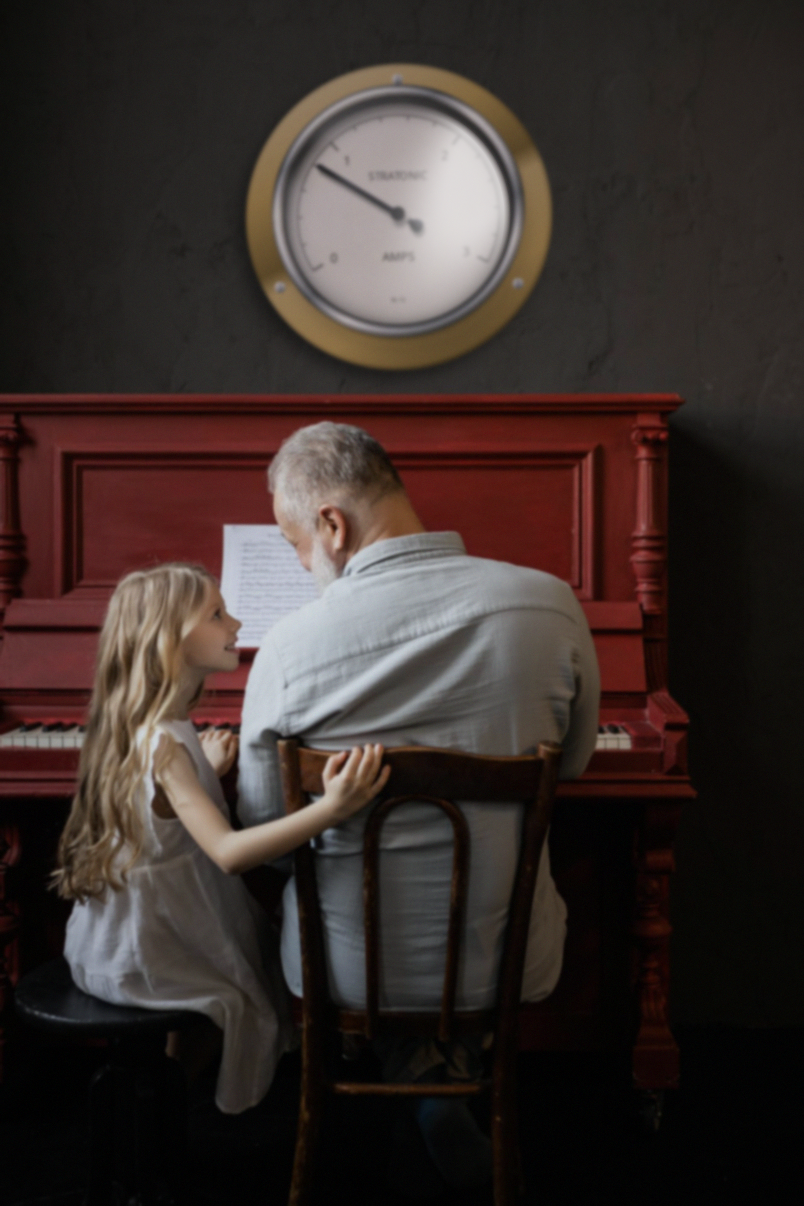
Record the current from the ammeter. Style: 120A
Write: 0.8A
